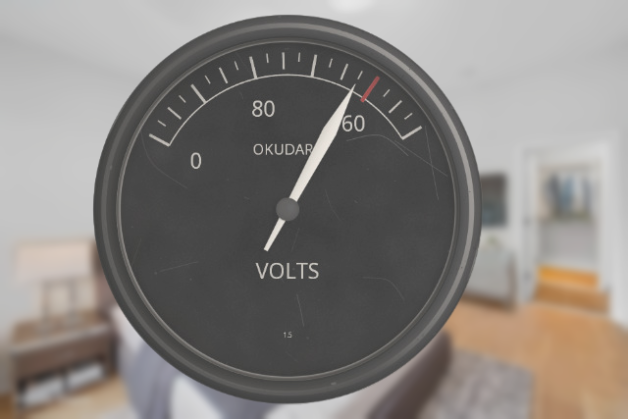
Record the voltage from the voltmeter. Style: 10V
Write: 150V
